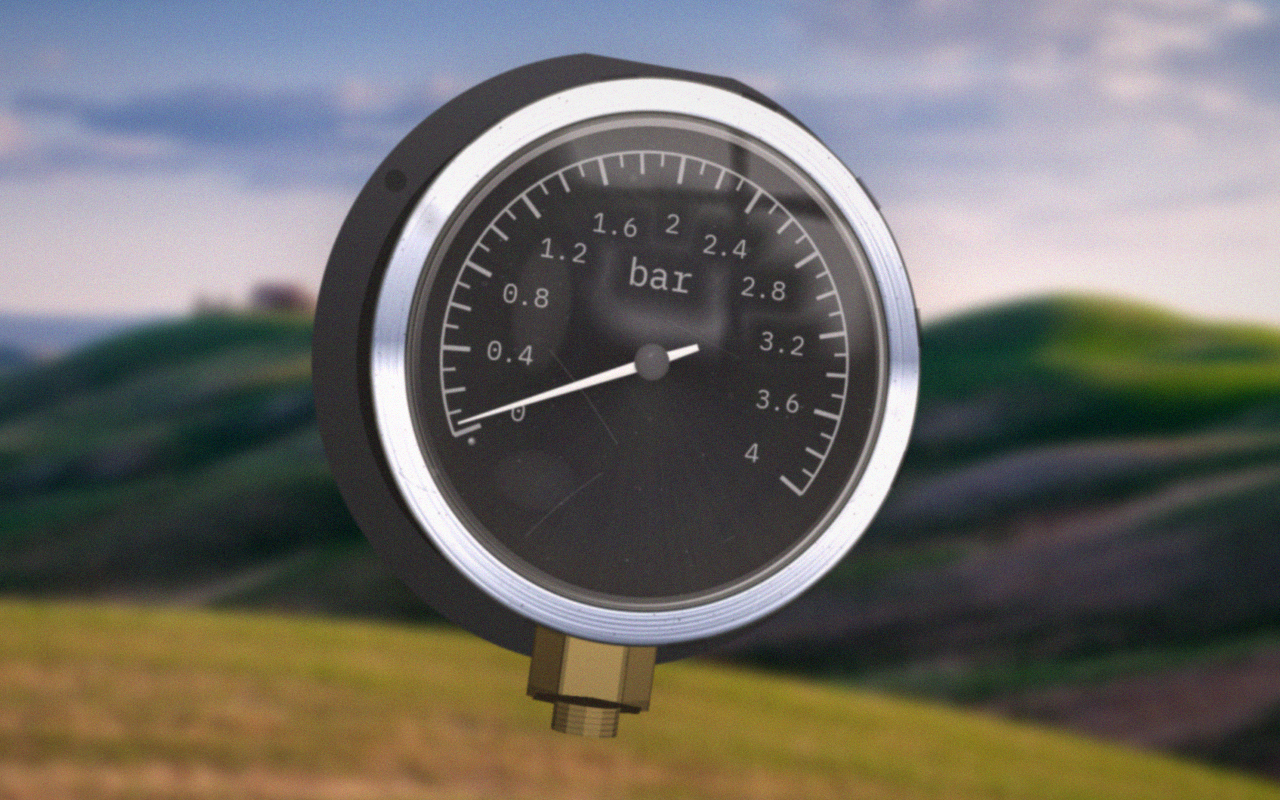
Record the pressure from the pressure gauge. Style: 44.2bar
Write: 0.05bar
